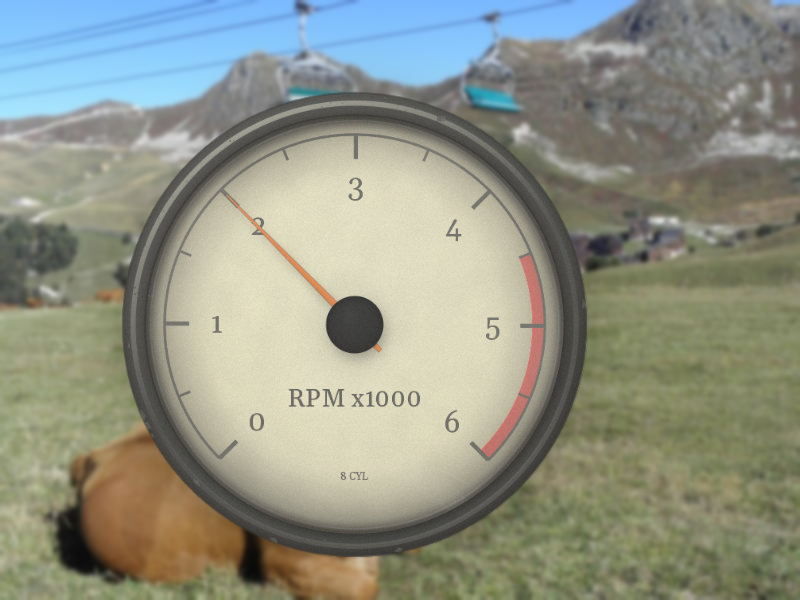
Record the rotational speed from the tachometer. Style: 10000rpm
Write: 2000rpm
